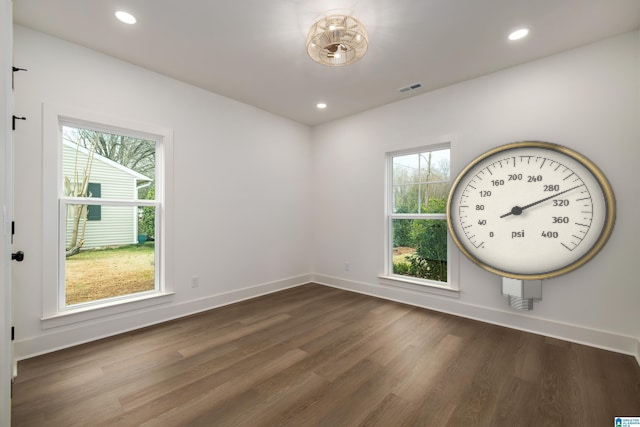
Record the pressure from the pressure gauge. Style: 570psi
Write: 300psi
